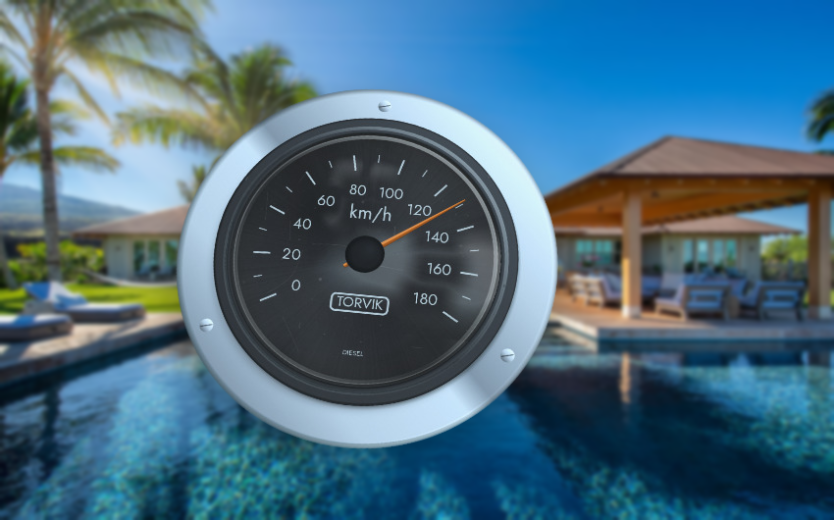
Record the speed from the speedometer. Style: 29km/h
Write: 130km/h
